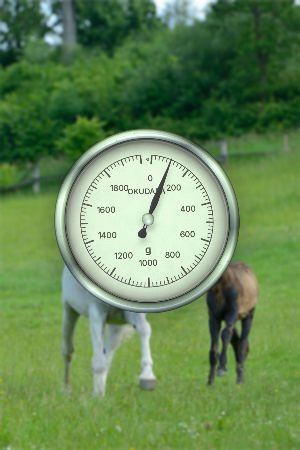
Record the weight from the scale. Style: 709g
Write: 100g
